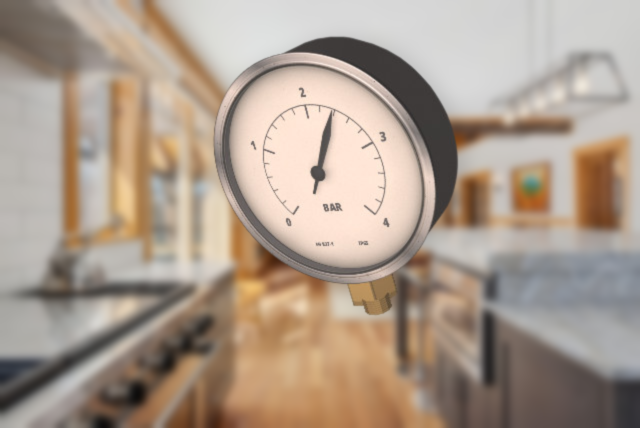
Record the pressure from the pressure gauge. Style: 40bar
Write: 2.4bar
